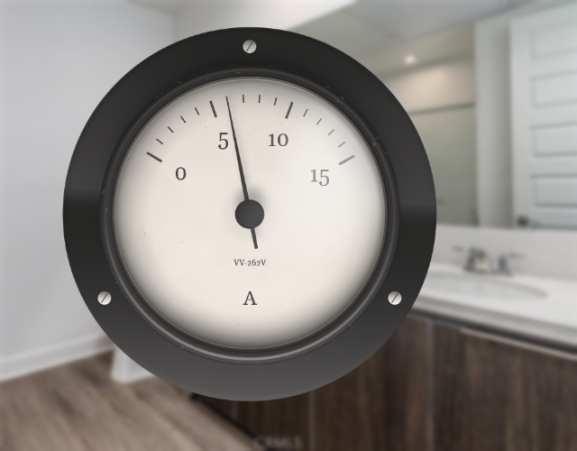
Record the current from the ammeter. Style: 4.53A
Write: 6A
